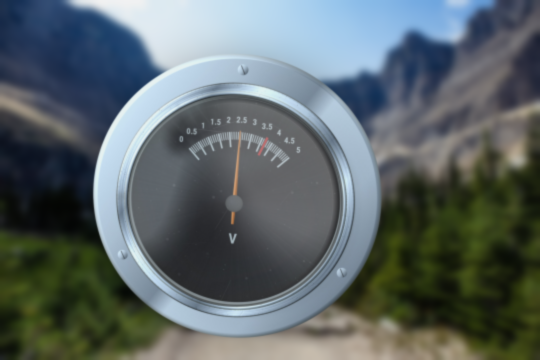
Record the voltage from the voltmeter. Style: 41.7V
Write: 2.5V
